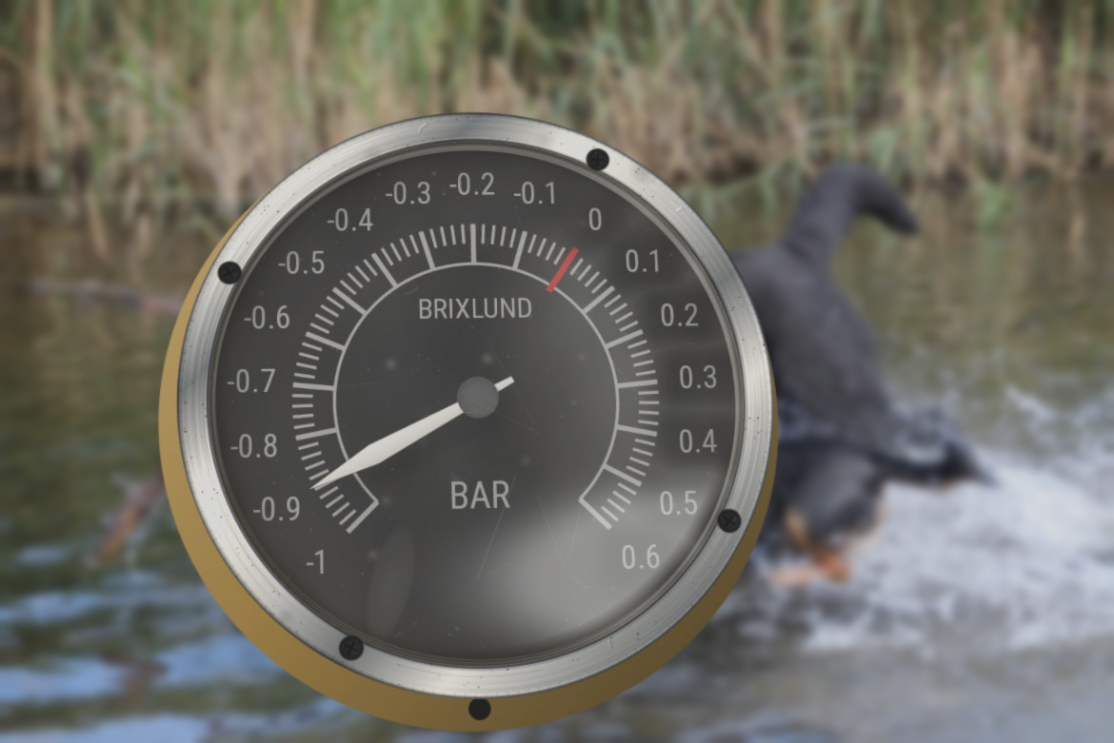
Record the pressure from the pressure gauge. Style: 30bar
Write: -0.9bar
